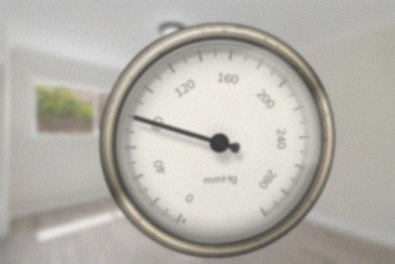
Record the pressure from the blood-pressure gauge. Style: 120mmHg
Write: 80mmHg
